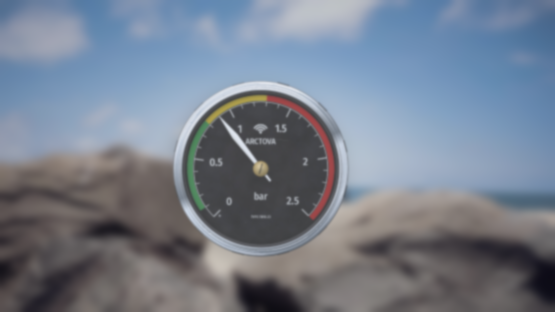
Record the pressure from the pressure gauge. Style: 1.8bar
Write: 0.9bar
